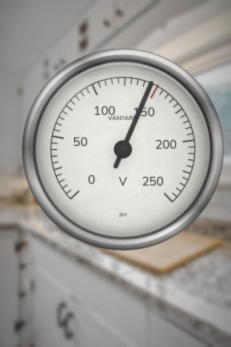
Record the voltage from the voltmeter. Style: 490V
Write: 145V
